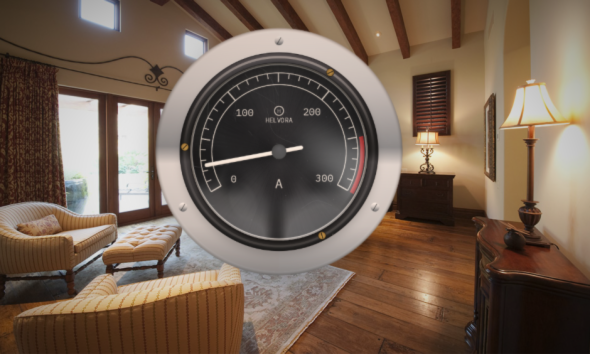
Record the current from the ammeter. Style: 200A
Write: 25A
